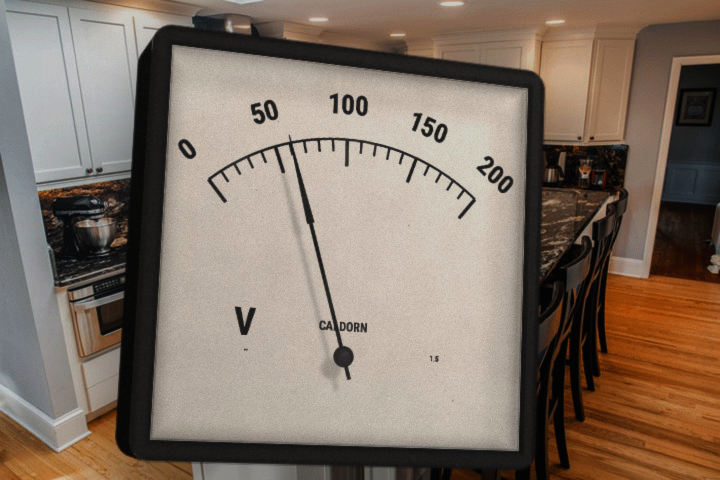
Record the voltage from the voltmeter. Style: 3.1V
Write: 60V
